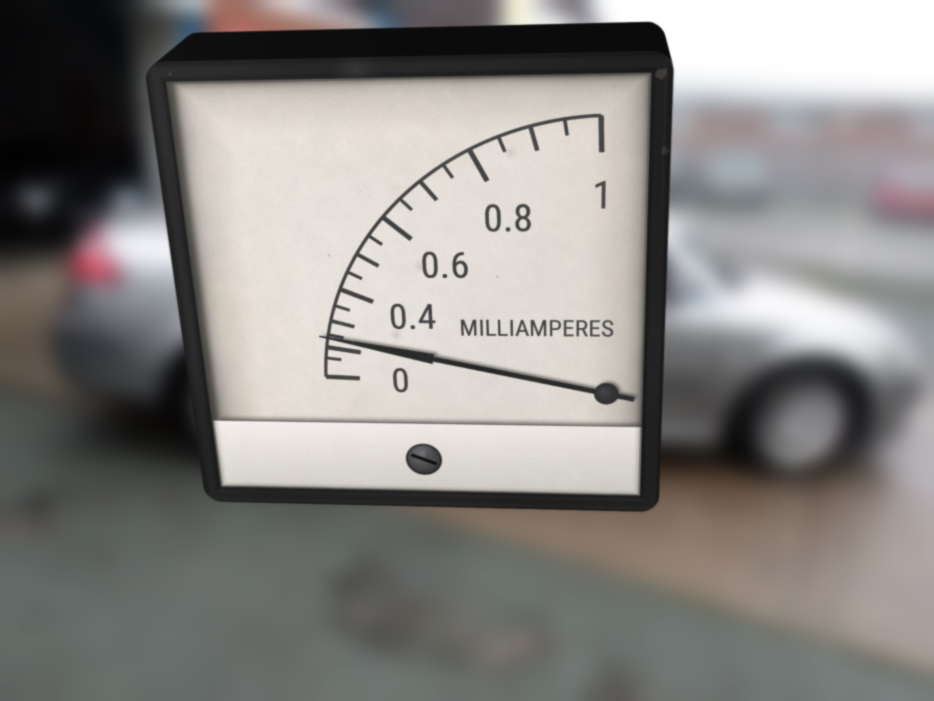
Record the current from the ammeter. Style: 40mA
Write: 0.25mA
